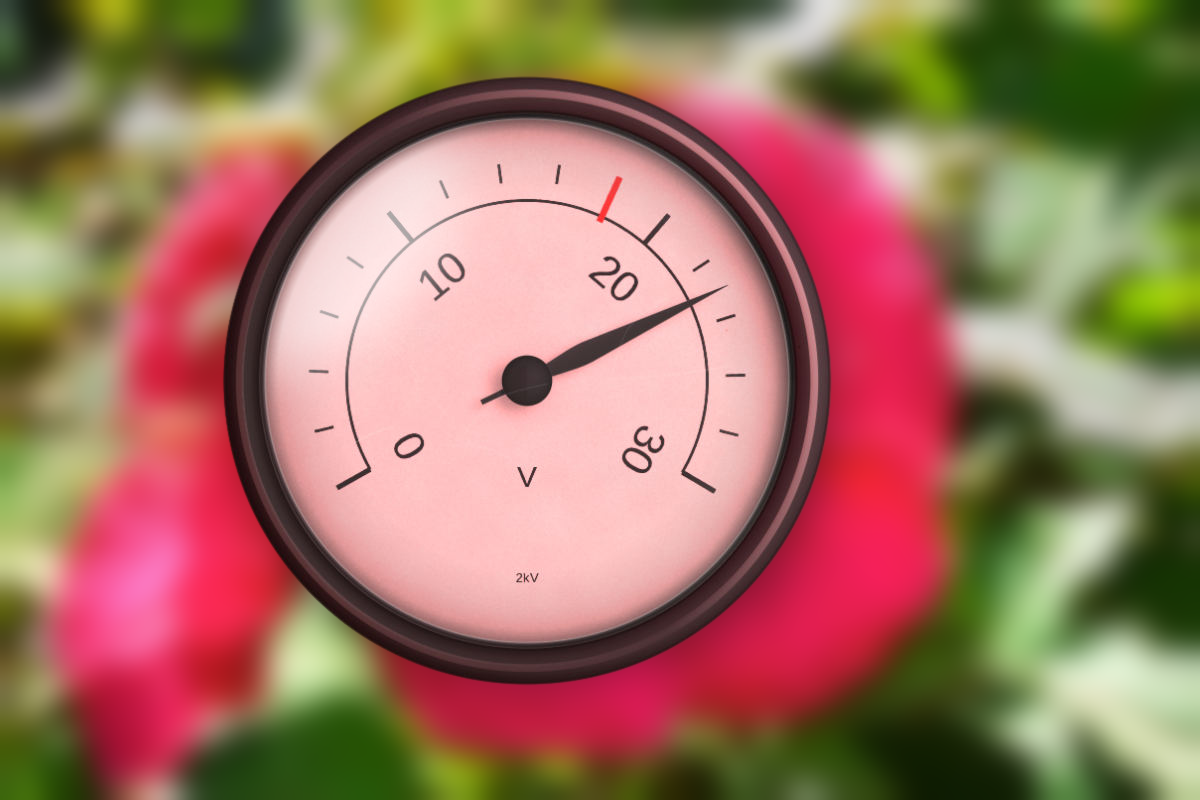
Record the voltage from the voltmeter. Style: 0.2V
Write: 23V
